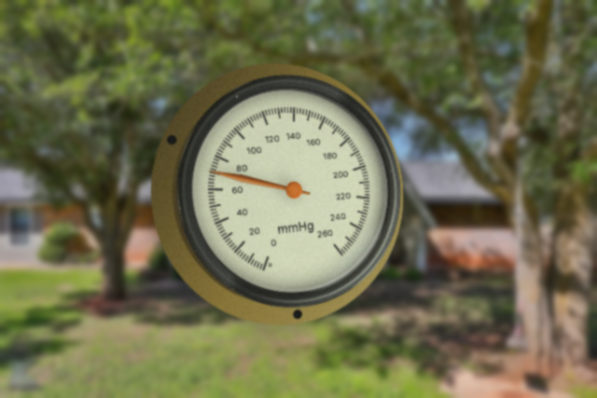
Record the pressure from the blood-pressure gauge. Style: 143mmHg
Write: 70mmHg
